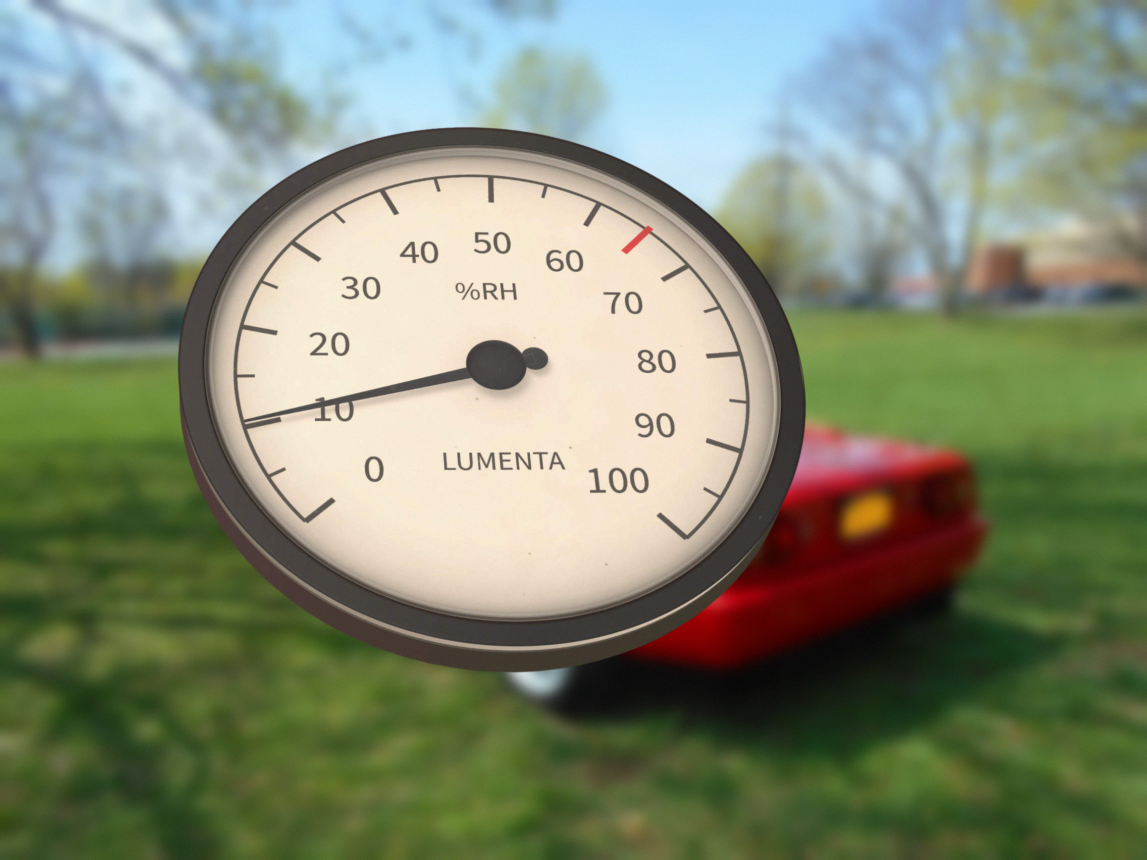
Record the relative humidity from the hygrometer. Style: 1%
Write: 10%
